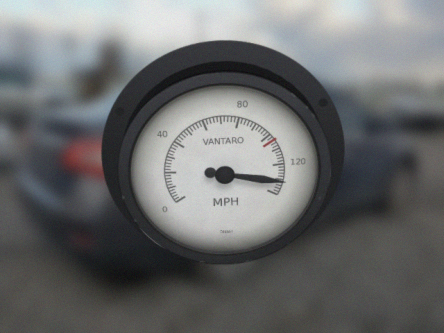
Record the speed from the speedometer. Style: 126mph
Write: 130mph
